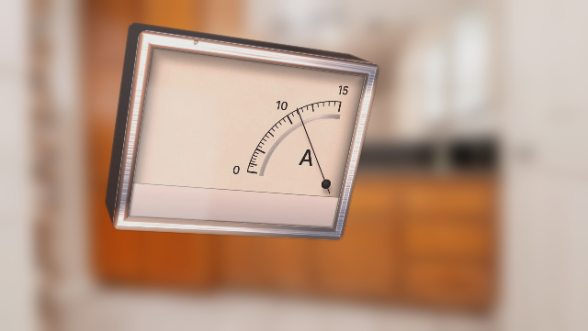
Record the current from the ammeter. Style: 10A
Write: 11A
